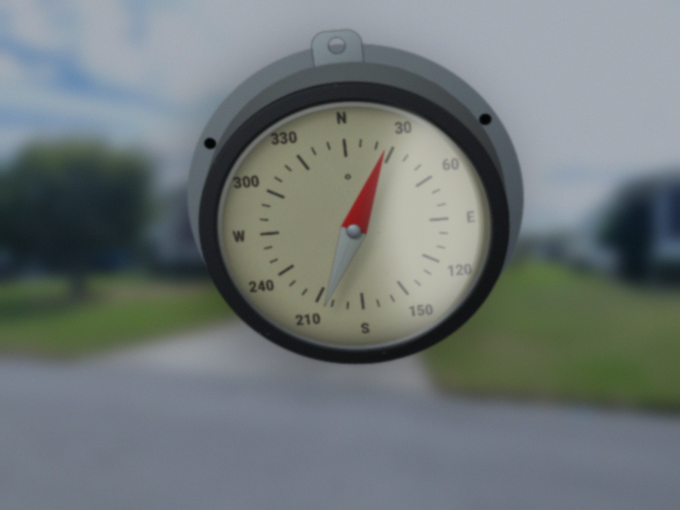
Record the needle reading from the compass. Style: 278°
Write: 25°
